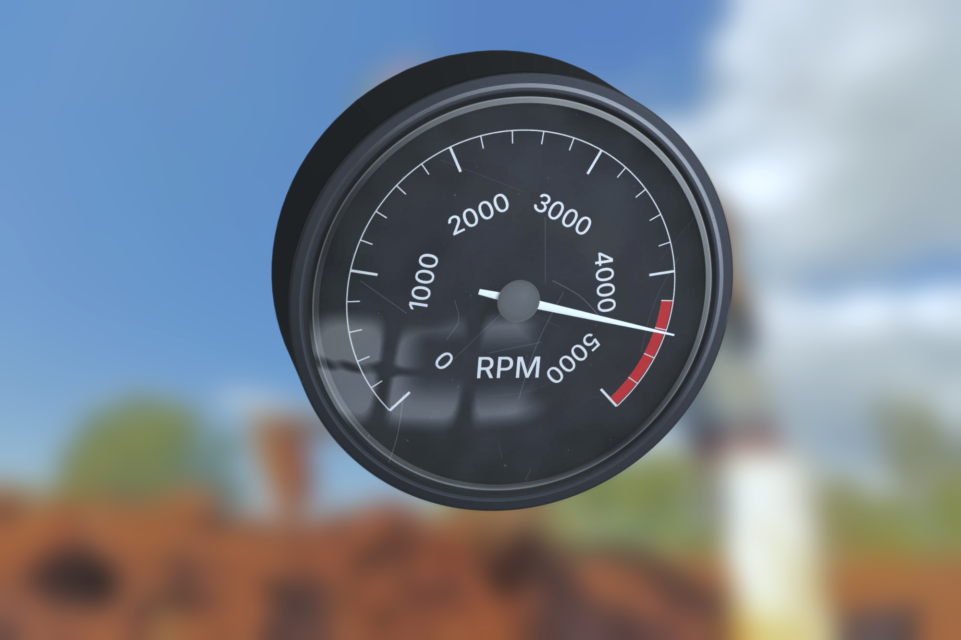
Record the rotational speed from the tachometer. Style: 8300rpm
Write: 4400rpm
